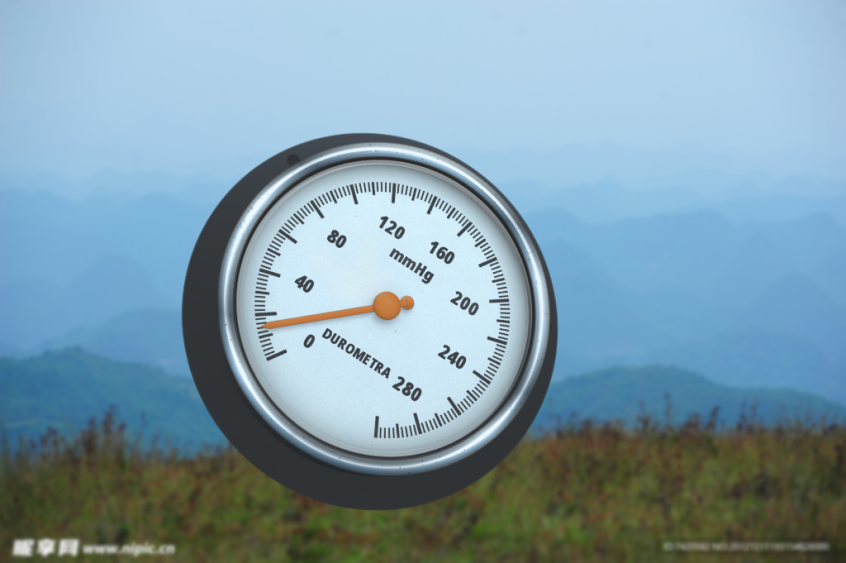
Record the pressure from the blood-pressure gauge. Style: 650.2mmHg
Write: 14mmHg
